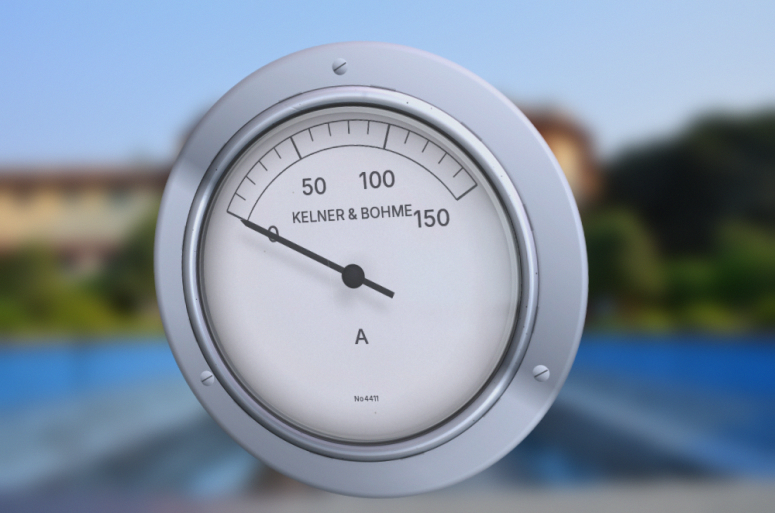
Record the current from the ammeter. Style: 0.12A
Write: 0A
